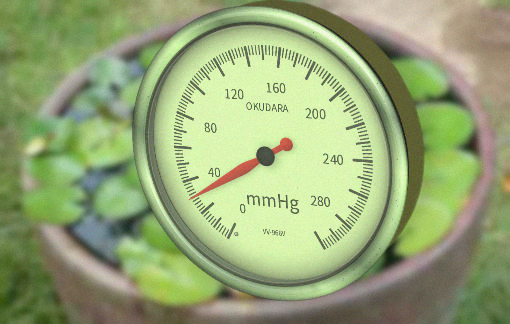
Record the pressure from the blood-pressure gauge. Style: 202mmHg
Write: 30mmHg
